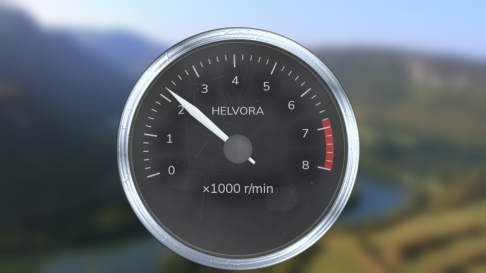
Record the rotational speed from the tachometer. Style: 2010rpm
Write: 2200rpm
